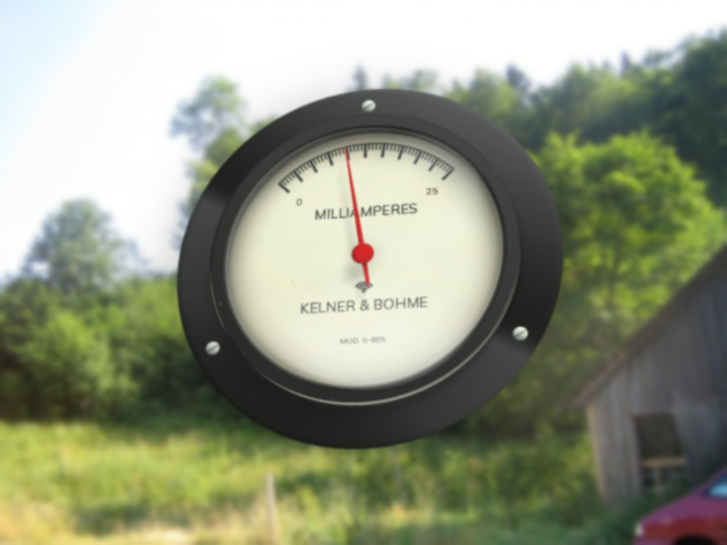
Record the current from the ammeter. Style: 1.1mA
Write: 10mA
